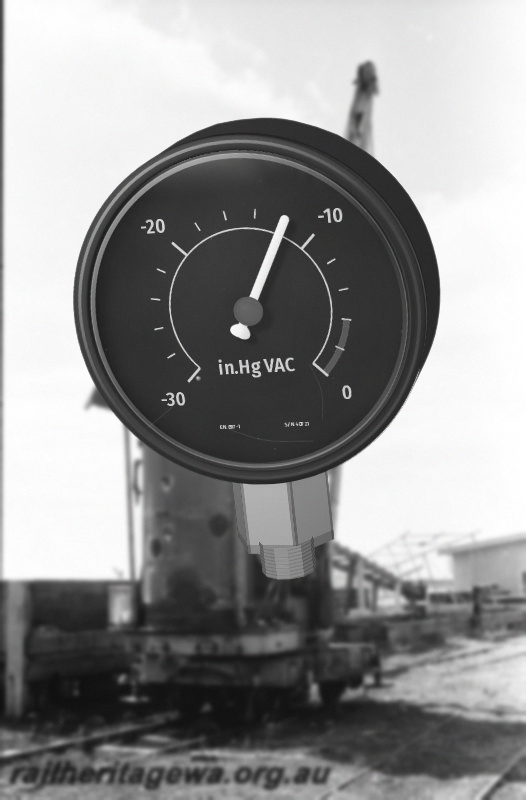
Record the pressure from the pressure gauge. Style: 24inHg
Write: -12inHg
